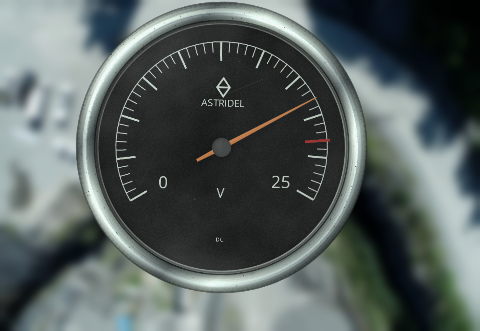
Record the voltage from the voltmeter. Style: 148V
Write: 19V
